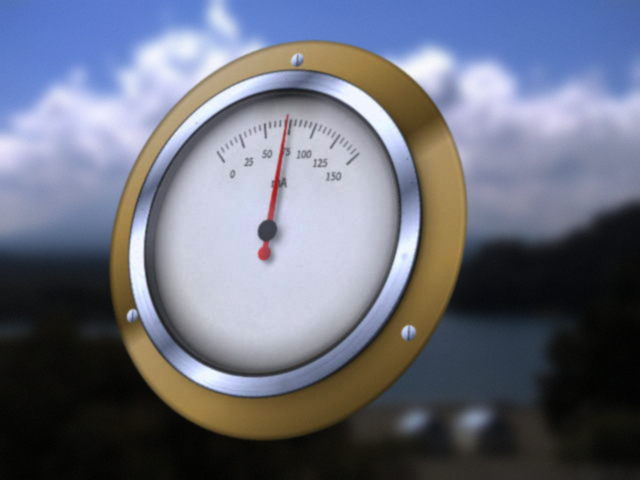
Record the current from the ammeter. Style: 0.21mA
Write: 75mA
